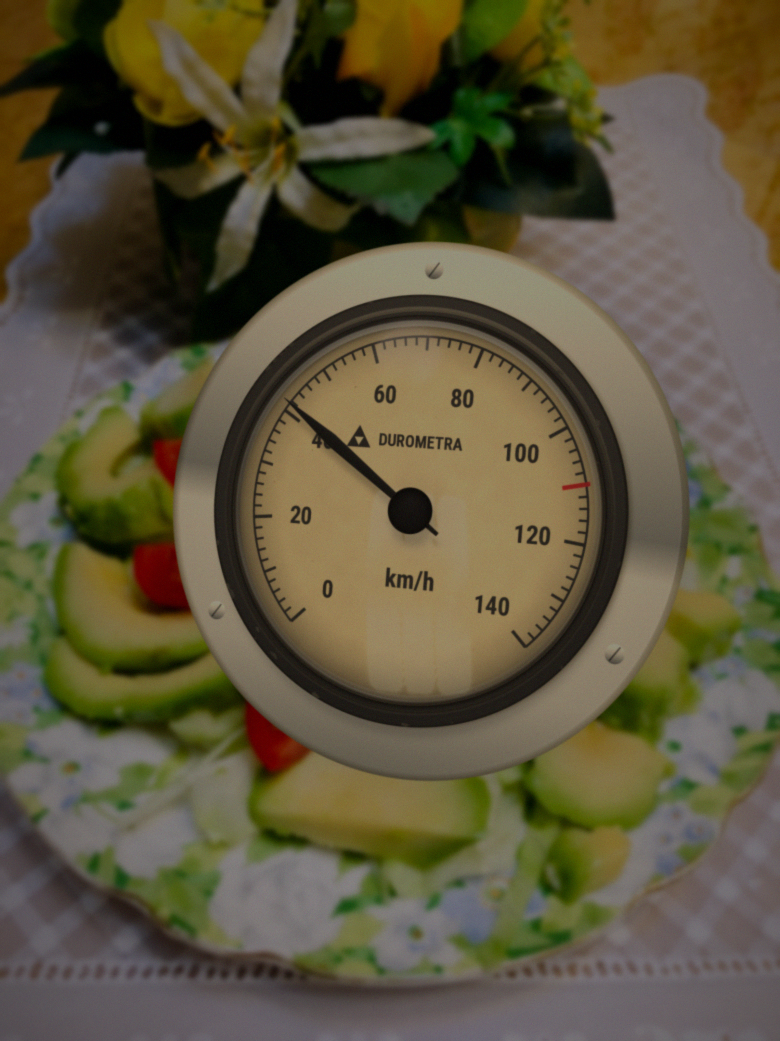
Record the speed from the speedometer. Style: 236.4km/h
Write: 42km/h
